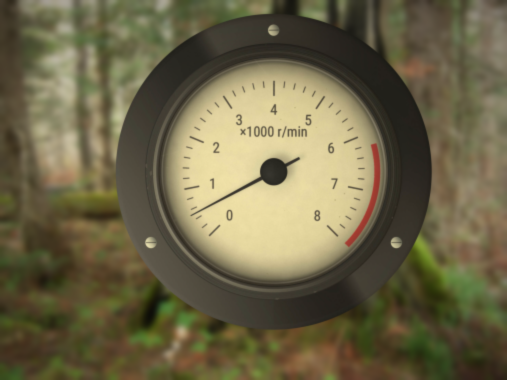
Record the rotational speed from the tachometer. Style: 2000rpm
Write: 500rpm
